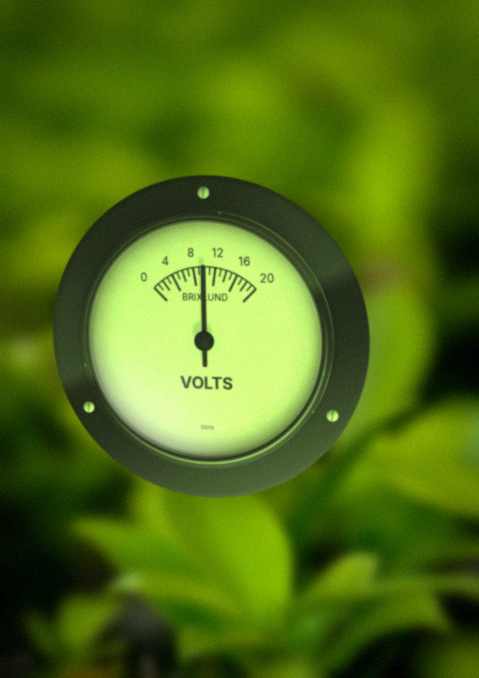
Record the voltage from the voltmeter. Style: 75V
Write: 10V
